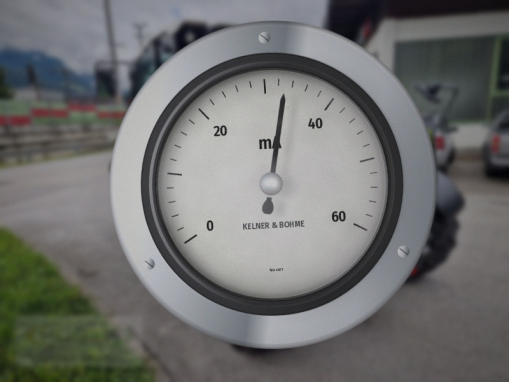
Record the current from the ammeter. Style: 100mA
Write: 33mA
